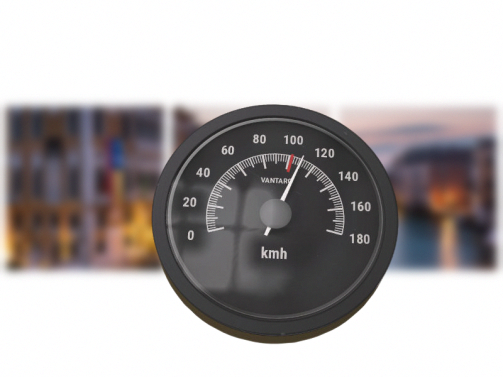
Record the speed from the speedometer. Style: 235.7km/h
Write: 110km/h
